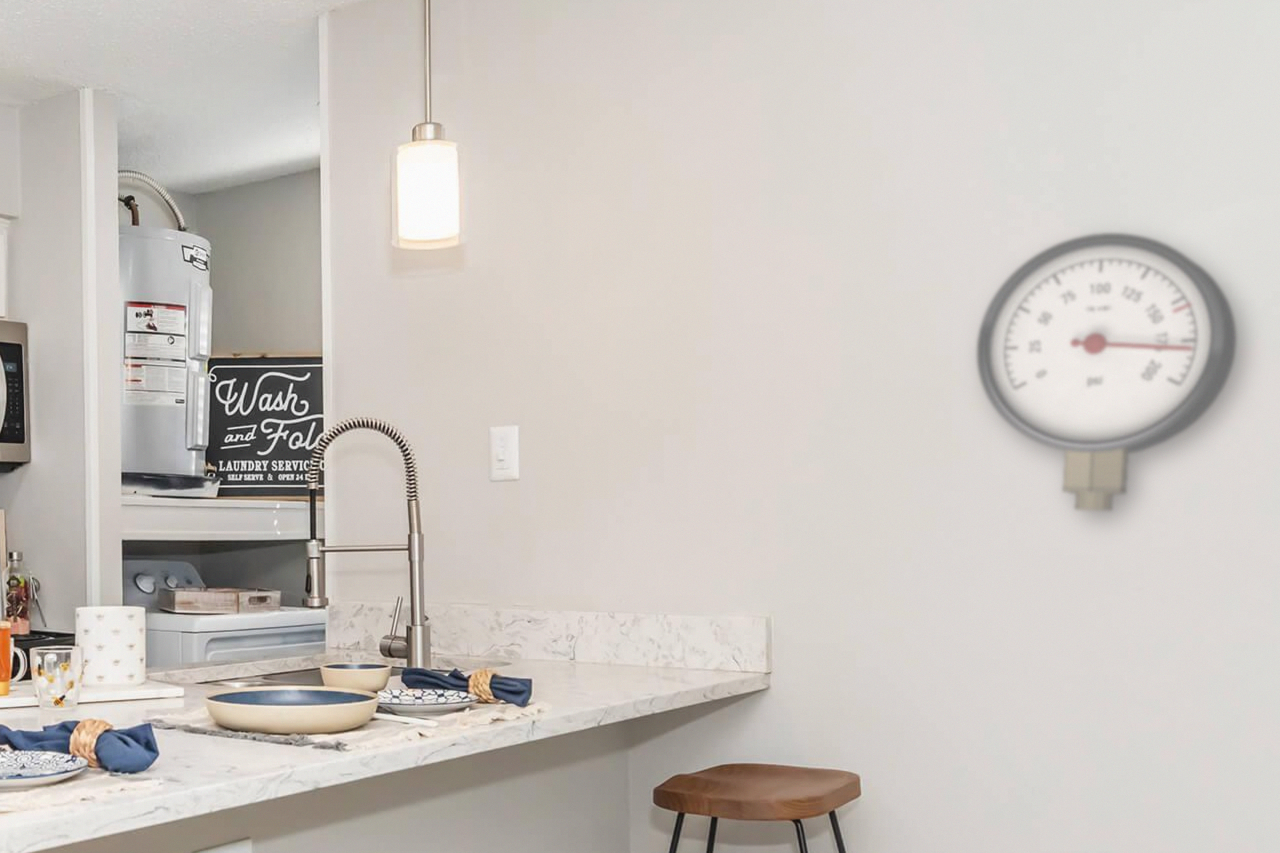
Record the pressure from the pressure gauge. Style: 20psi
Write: 180psi
